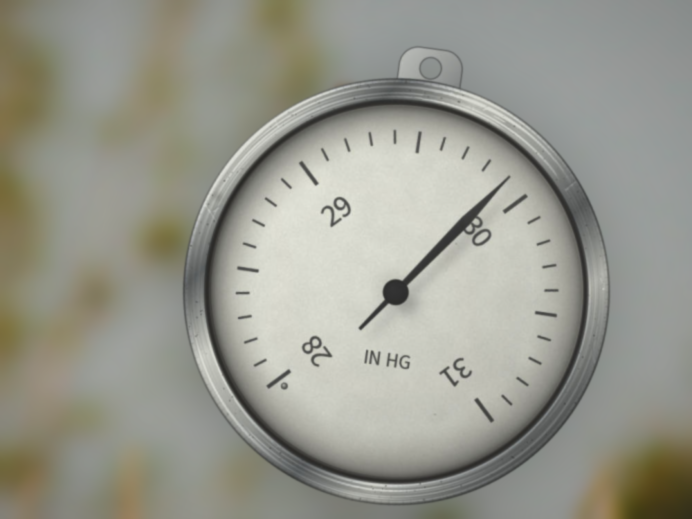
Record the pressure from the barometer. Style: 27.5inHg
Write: 29.9inHg
